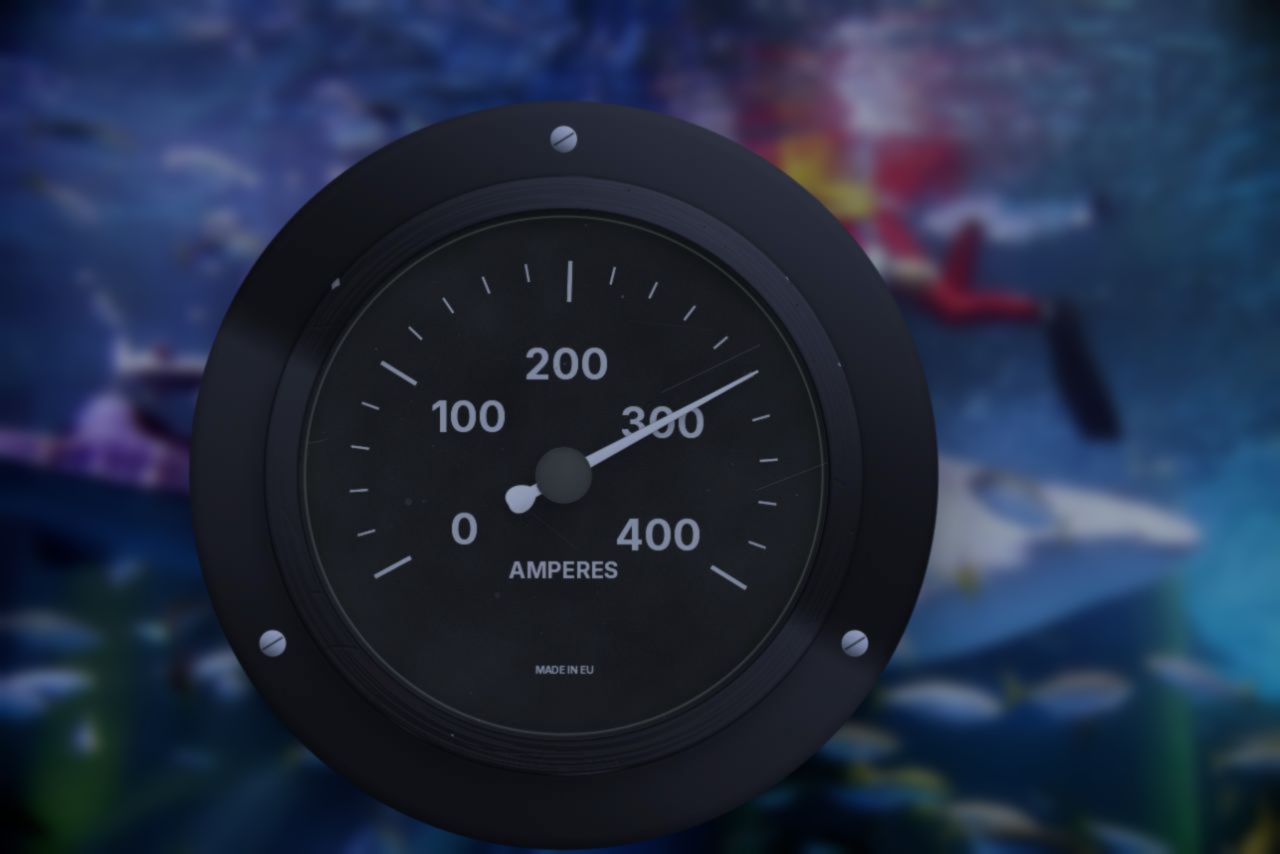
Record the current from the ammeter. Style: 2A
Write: 300A
